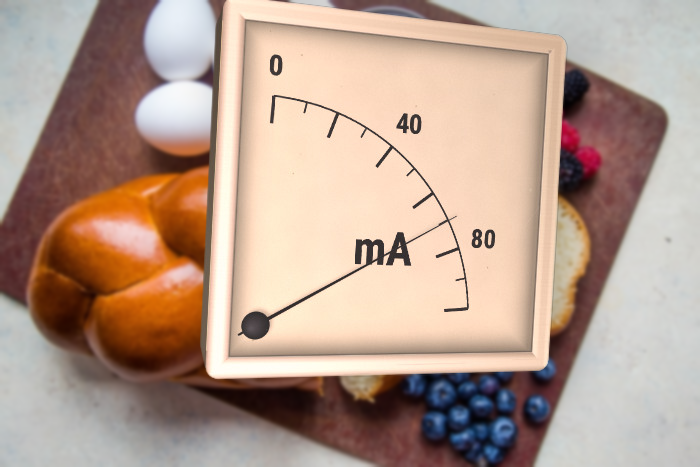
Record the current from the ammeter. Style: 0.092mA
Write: 70mA
